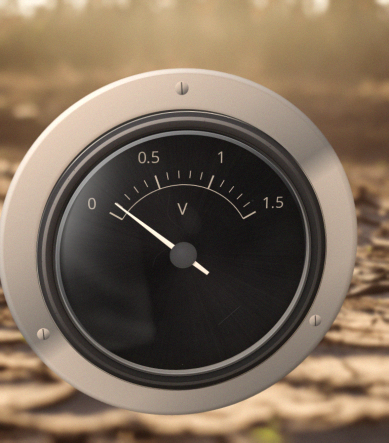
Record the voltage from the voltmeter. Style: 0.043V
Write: 0.1V
